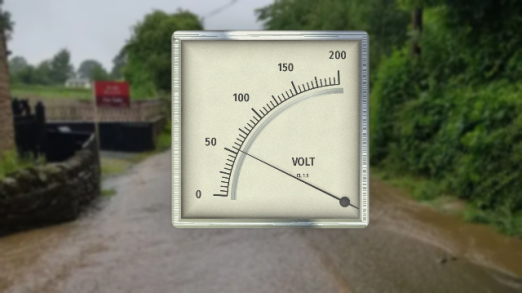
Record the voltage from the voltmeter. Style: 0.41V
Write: 55V
